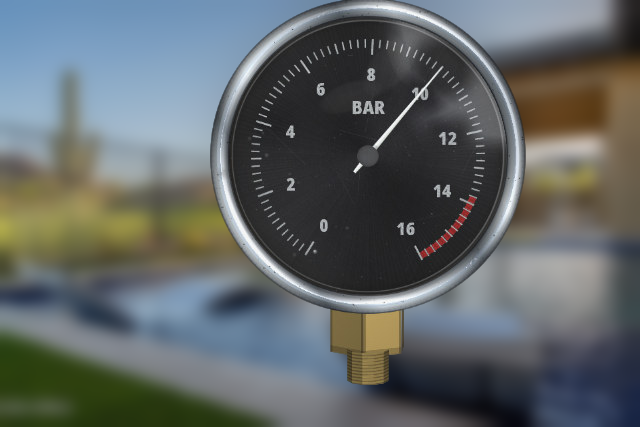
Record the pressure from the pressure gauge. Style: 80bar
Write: 10bar
